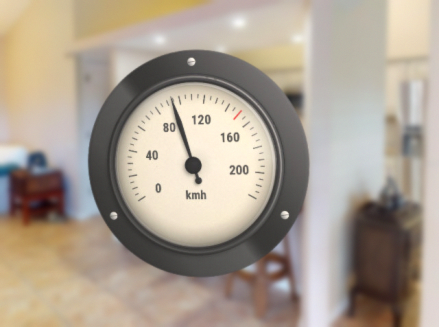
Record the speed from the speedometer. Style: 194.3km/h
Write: 95km/h
